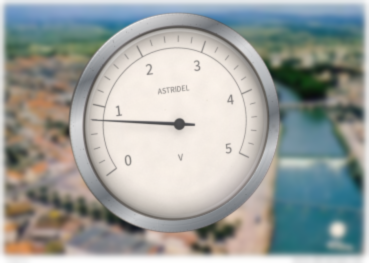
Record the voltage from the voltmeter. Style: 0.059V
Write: 0.8V
